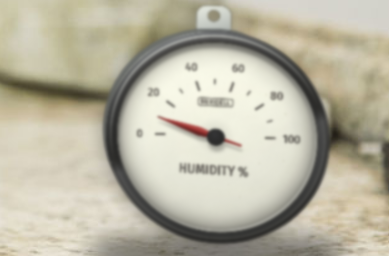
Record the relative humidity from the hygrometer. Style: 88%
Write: 10%
